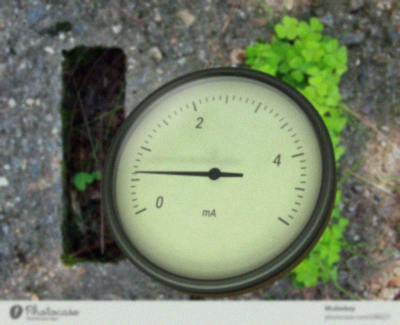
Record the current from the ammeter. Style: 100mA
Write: 0.6mA
